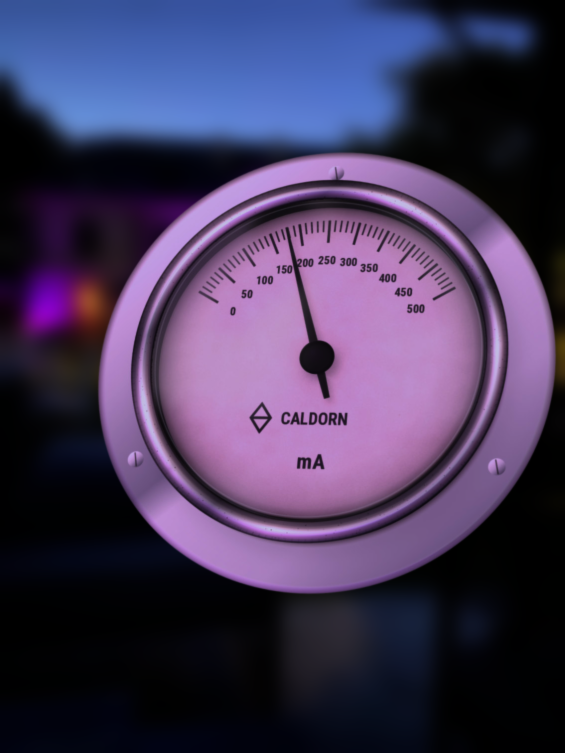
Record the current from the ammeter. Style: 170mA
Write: 180mA
